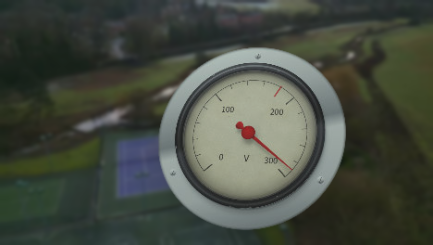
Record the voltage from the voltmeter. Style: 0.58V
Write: 290V
